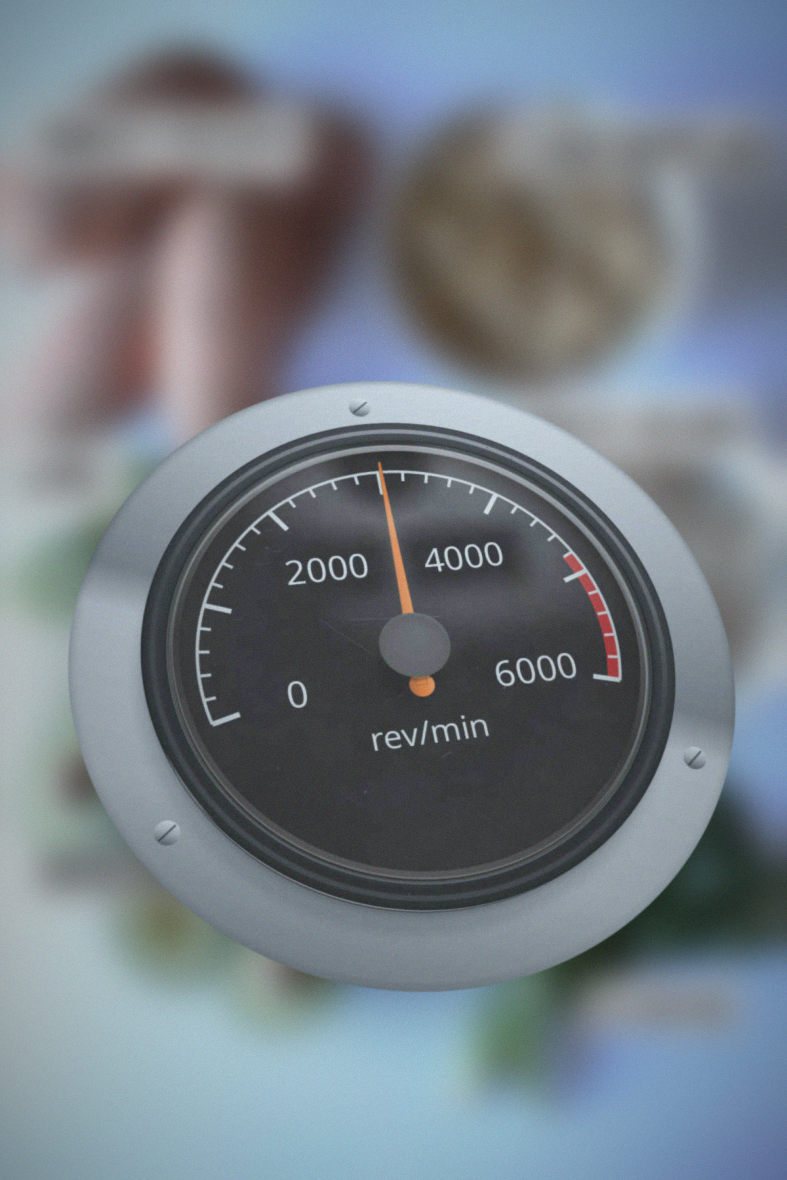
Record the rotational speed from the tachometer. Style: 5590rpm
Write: 3000rpm
